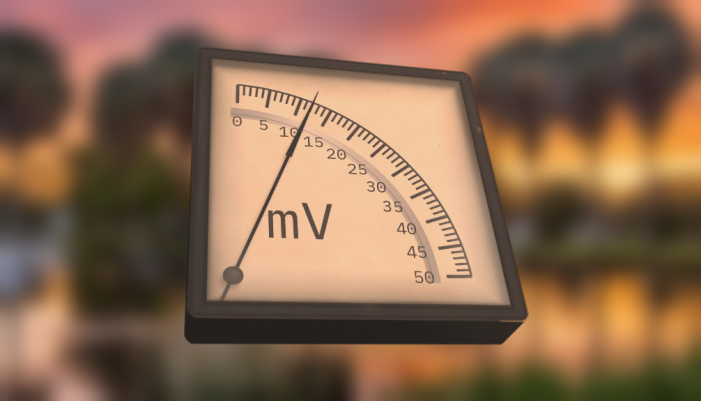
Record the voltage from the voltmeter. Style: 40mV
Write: 12mV
